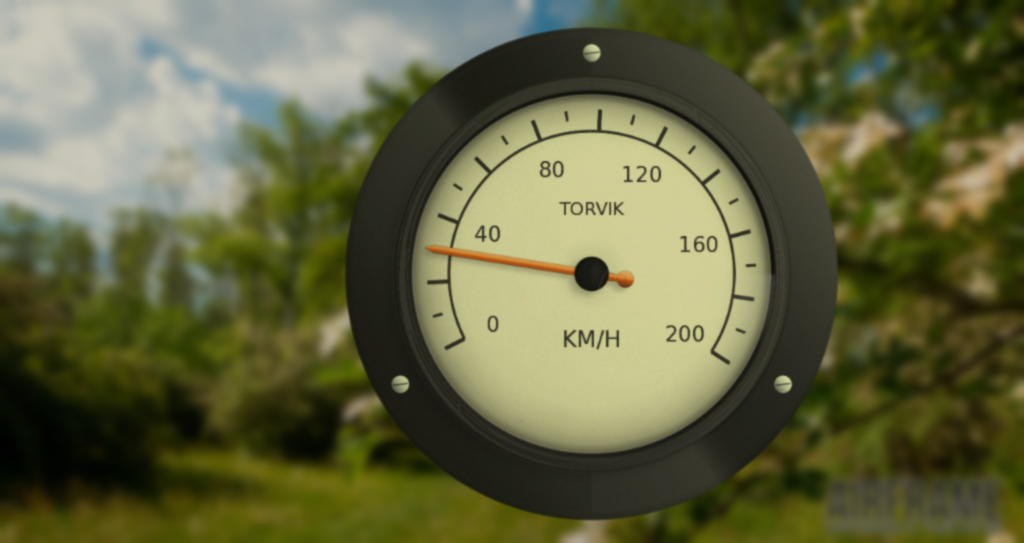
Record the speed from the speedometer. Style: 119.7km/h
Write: 30km/h
